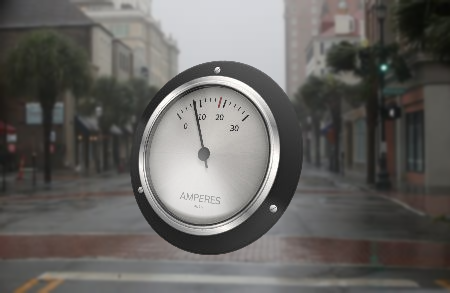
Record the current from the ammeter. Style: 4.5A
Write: 8A
